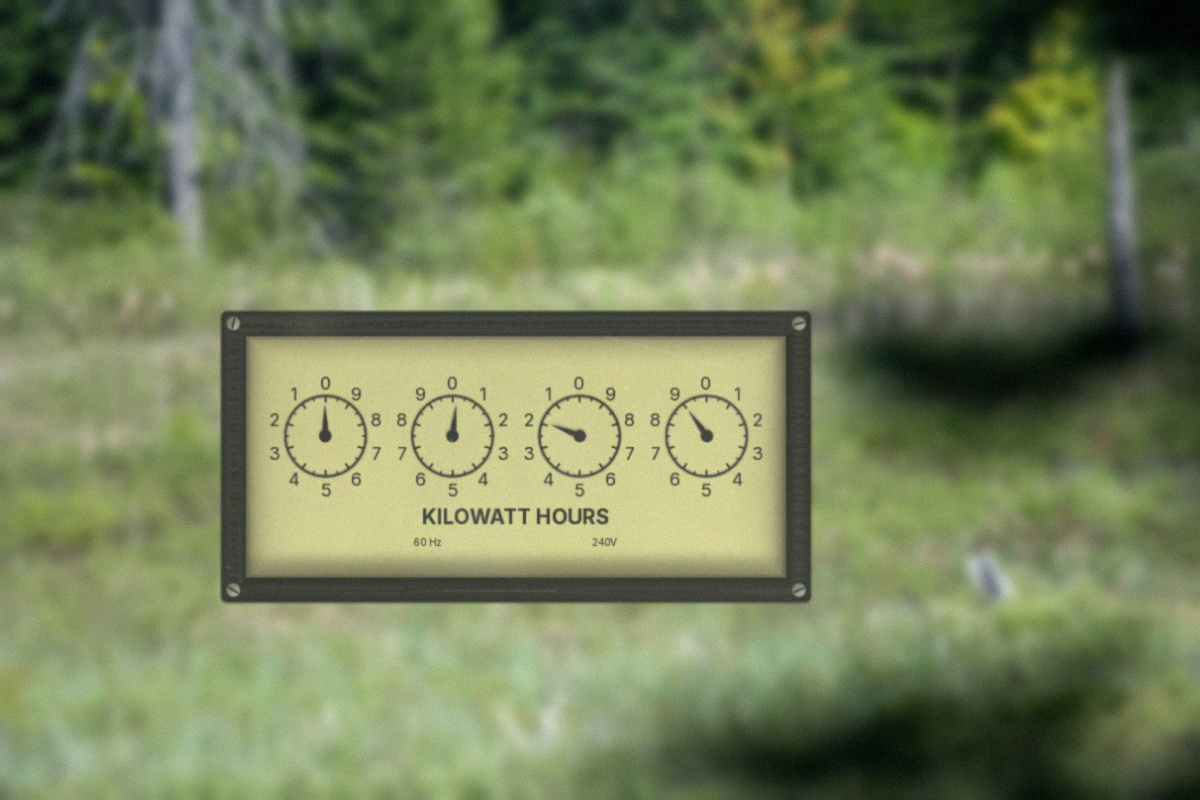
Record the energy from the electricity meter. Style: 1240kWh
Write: 19kWh
